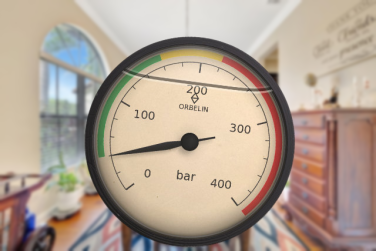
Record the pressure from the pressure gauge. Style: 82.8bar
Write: 40bar
